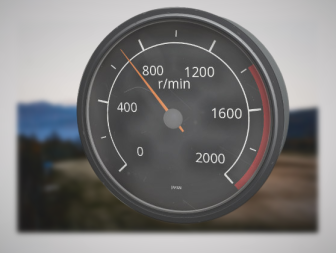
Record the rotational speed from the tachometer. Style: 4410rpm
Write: 700rpm
